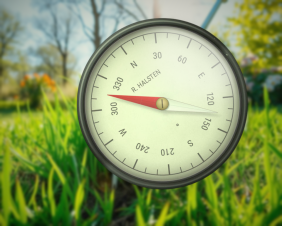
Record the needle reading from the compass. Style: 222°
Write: 315°
